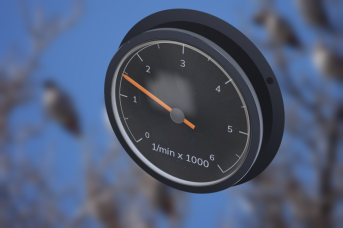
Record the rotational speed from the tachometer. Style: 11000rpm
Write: 1500rpm
